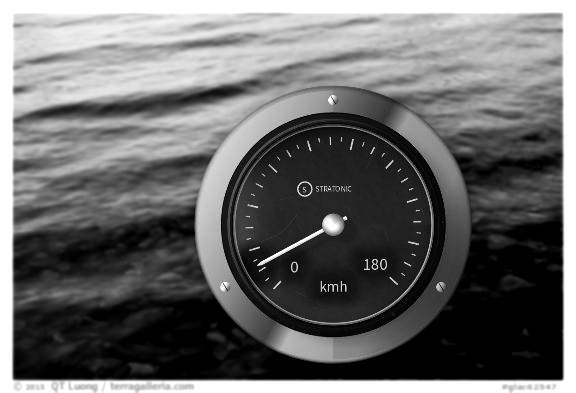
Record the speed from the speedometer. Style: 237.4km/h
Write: 12.5km/h
